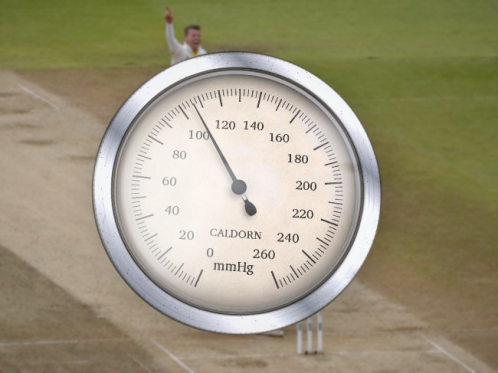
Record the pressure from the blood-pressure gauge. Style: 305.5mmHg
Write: 106mmHg
